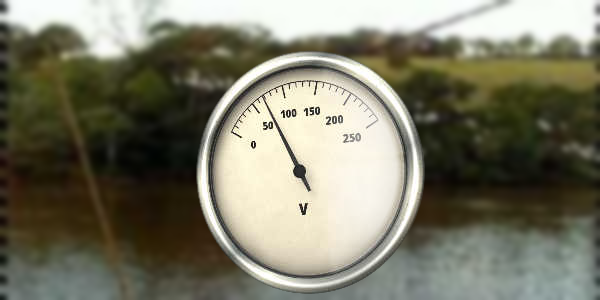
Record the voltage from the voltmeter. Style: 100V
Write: 70V
